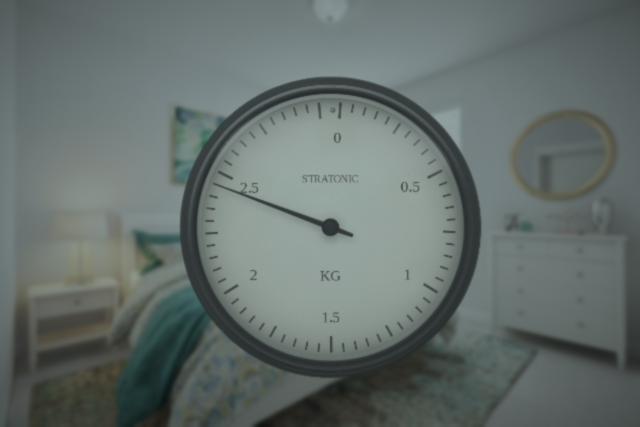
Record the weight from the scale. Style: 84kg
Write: 2.45kg
